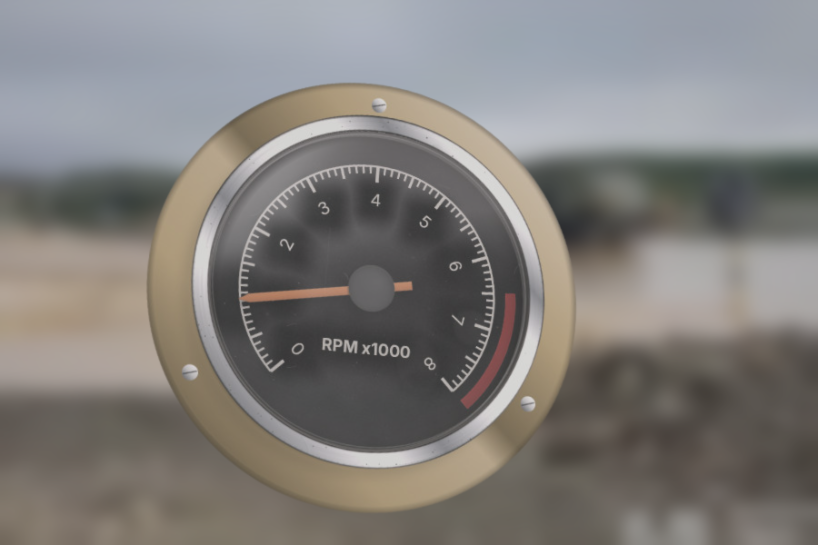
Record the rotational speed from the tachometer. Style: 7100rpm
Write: 1000rpm
